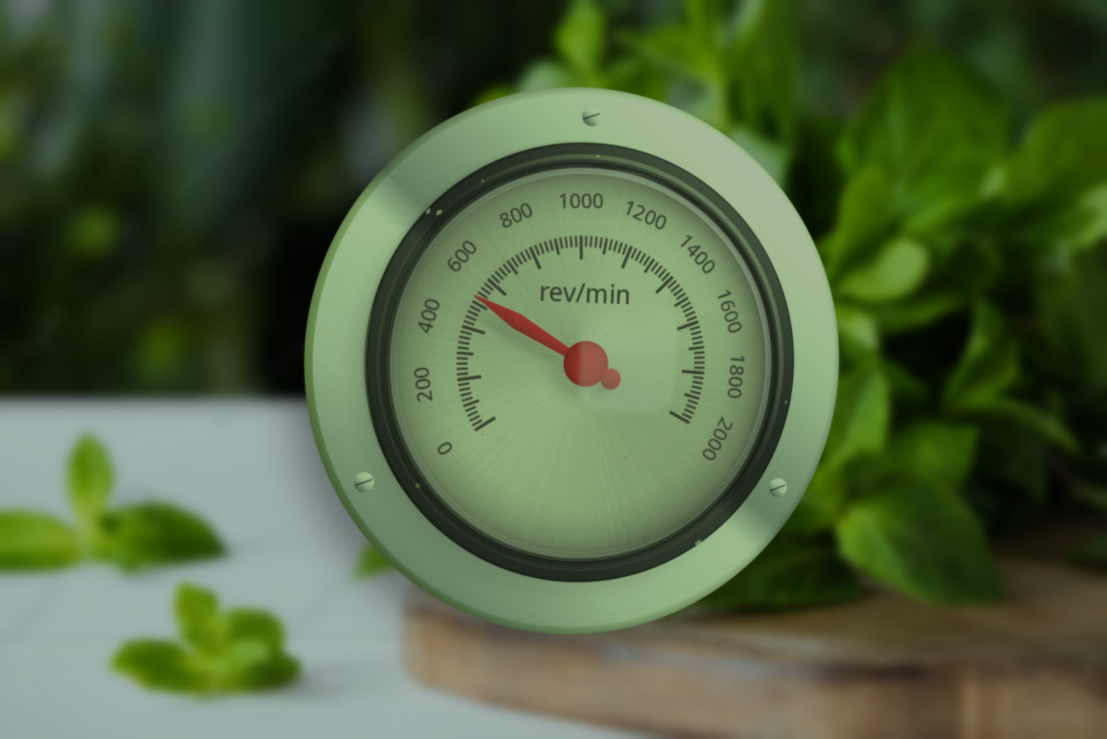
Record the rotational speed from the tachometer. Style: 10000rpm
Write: 520rpm
